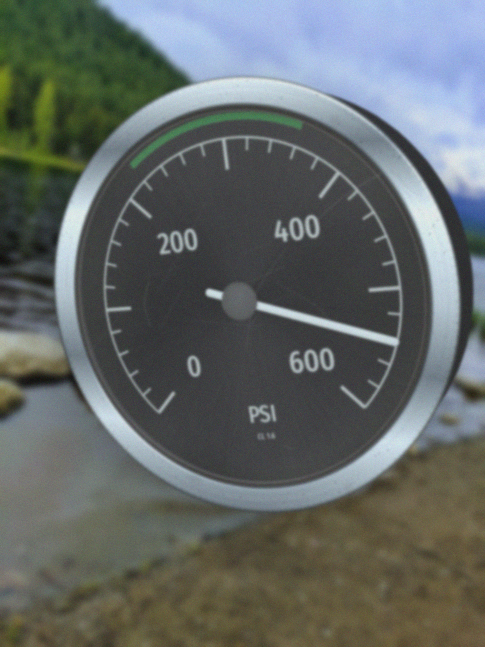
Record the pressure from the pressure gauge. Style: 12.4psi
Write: 540psi
